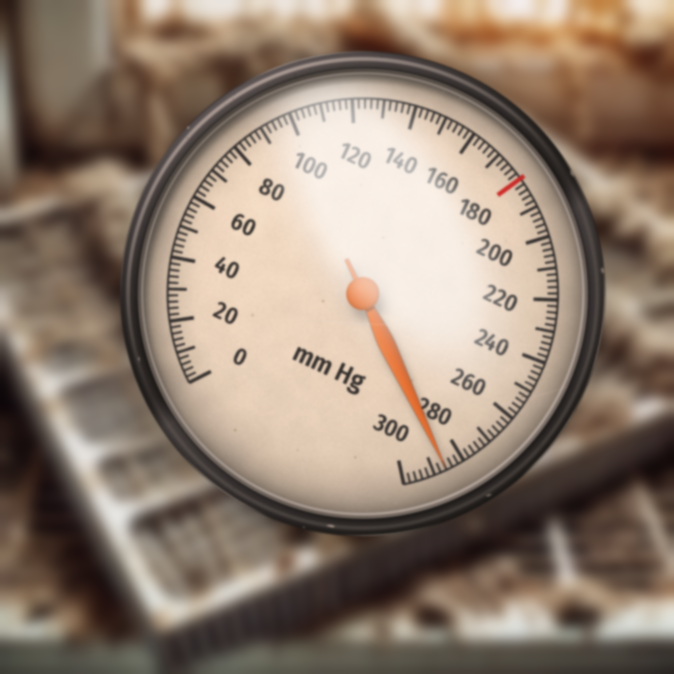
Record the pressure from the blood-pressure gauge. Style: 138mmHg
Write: 286mmHg
